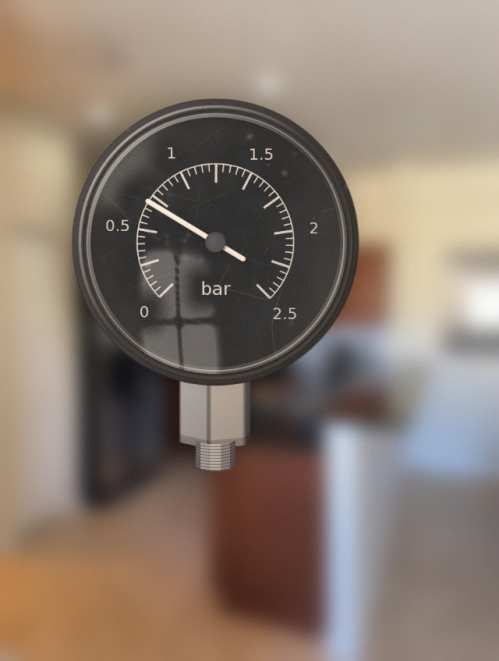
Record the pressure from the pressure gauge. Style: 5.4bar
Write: 0.7bar
